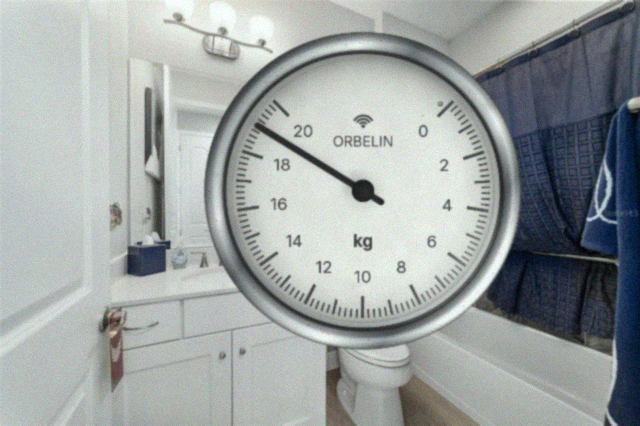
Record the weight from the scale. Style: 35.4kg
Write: 19kg
